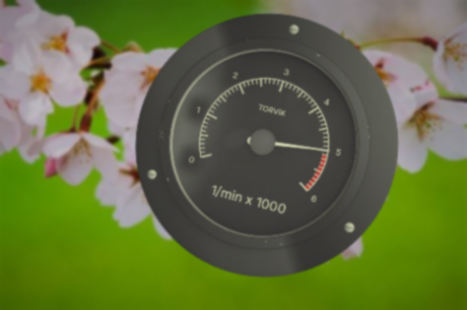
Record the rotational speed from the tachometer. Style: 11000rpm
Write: 5000rpm
